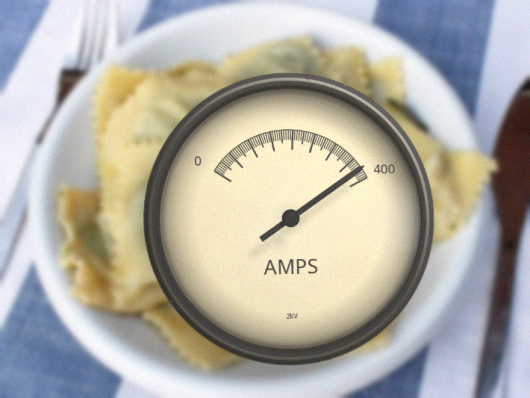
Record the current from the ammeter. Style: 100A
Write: 375A
